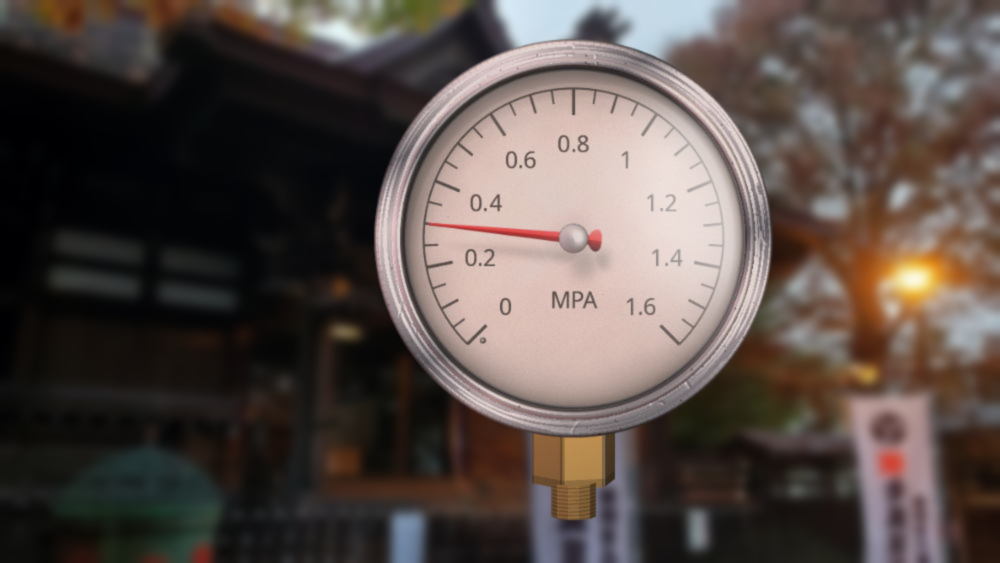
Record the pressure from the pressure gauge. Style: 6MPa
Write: 0.3MPa
